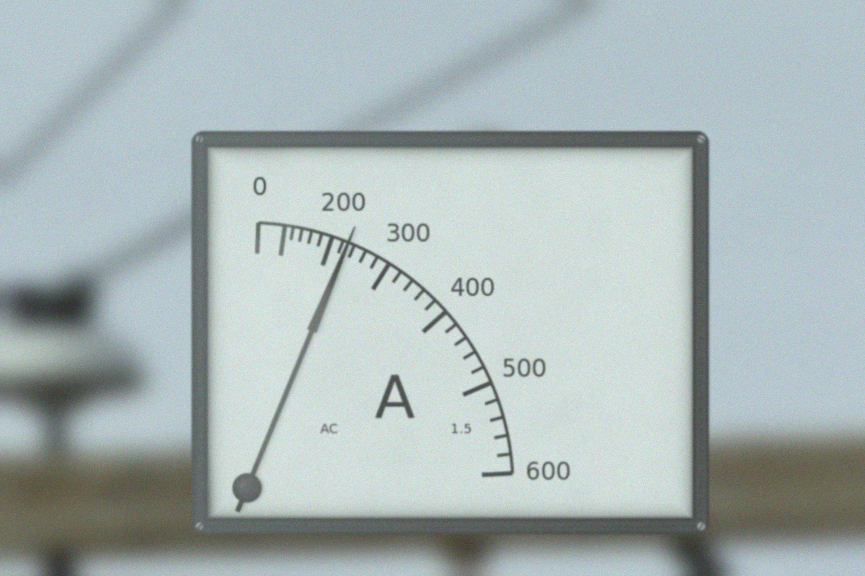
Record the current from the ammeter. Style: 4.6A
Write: 230A
